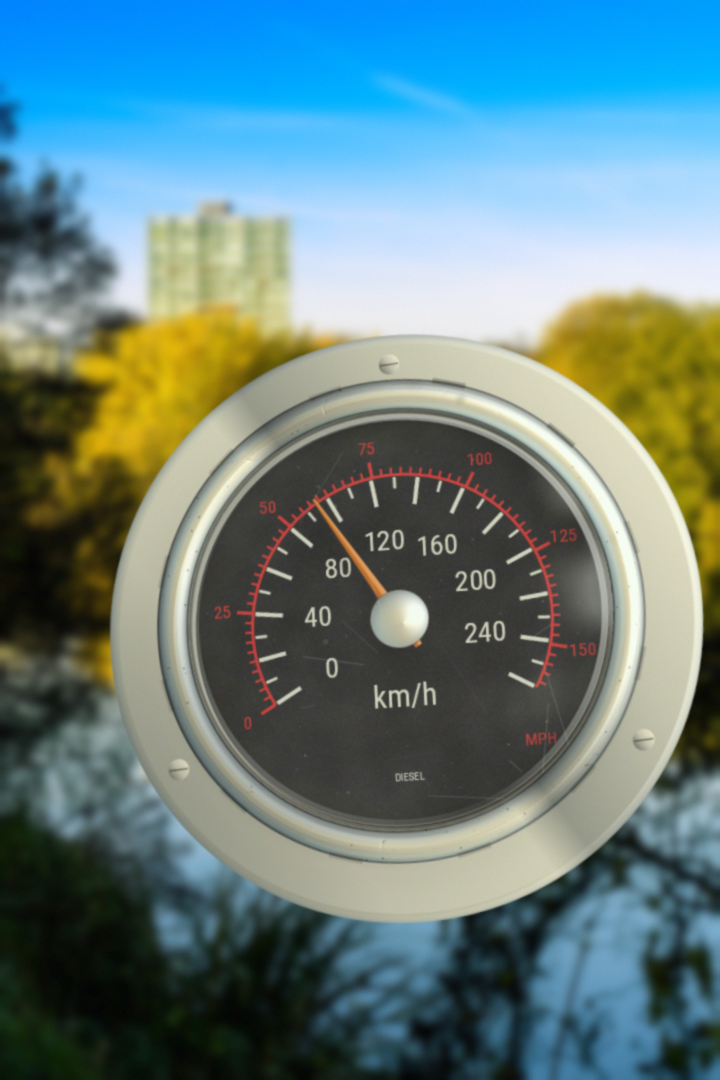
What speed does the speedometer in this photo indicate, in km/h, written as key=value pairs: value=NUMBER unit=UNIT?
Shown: value=95 unit=km/h
